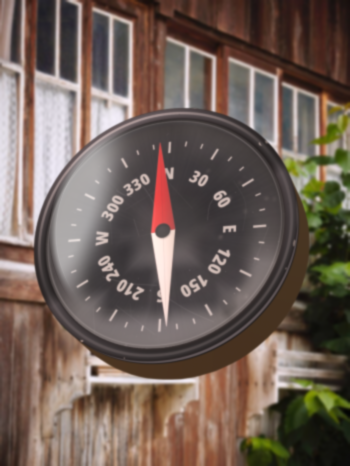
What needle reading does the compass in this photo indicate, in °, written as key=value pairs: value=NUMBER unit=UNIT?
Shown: value=355 unit=°
